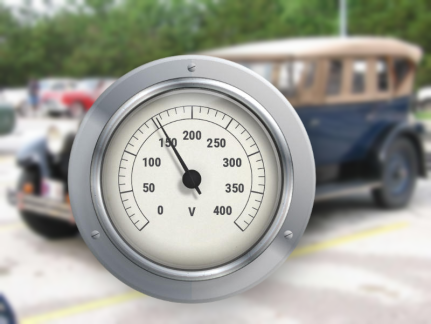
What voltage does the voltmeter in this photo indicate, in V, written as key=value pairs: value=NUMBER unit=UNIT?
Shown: value=155 unit=V
